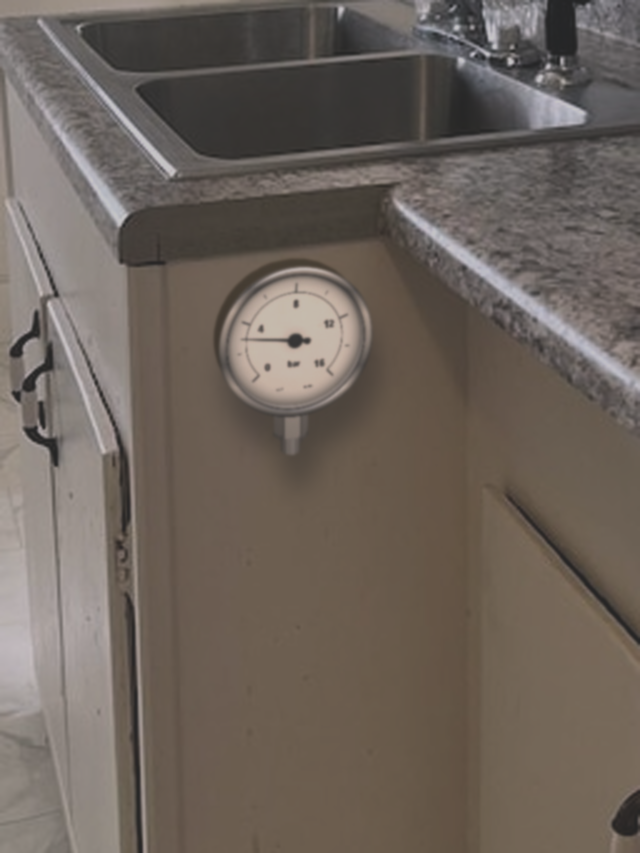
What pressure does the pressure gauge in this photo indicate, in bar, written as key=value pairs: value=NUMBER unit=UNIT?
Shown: value=3 unit=bar
